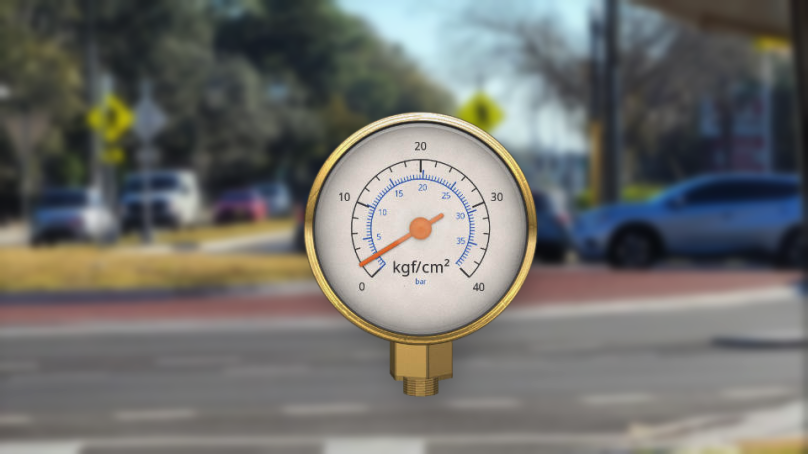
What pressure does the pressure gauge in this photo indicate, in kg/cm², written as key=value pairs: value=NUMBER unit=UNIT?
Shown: value=2 unit=kg/cm²
